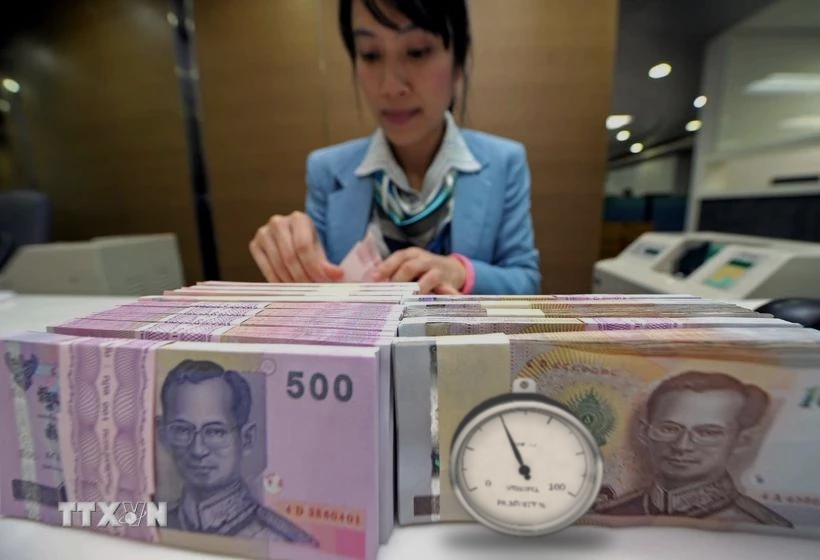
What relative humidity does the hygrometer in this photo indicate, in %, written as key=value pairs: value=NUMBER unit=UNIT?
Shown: value=40 unit=%
